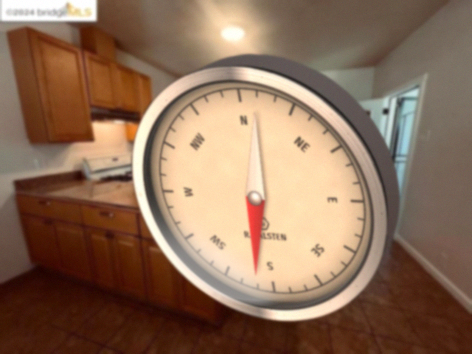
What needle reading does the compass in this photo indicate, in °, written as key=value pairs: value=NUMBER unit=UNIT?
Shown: value=190 unit=°
